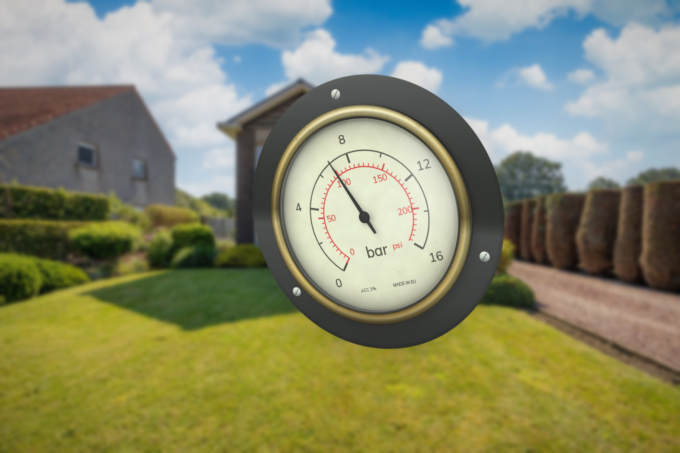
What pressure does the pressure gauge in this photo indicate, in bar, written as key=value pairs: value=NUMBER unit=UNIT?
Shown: value=7 unit=bar
